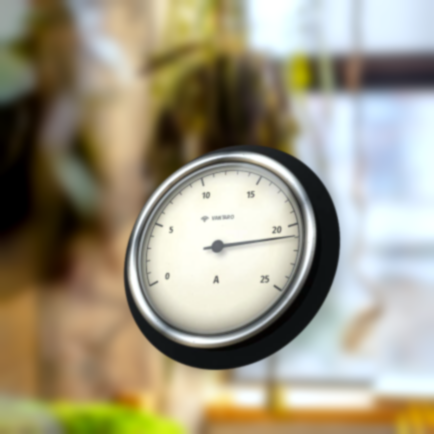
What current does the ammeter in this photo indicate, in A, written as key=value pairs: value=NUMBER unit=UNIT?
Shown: value=21 unit=A
